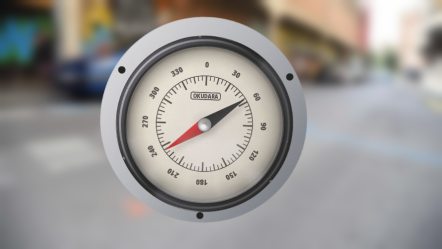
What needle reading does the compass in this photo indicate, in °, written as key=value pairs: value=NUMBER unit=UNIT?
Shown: value=235 unit=°
